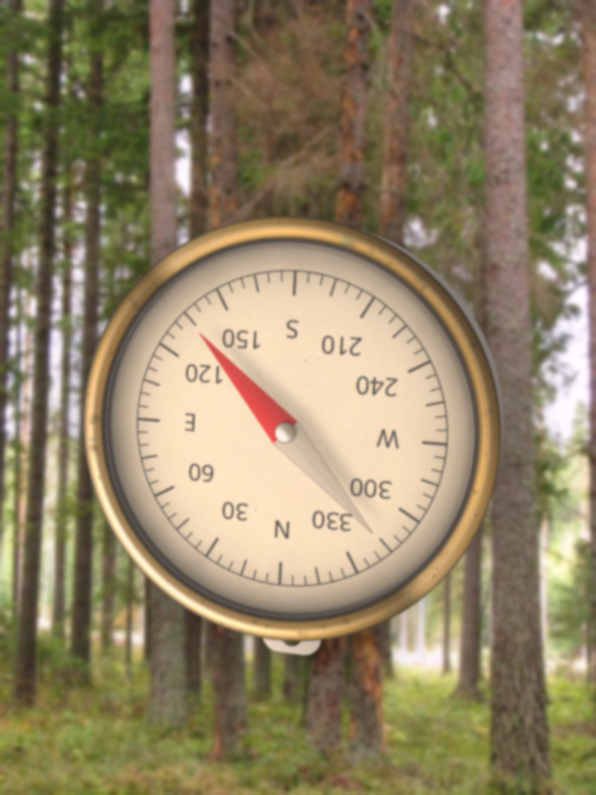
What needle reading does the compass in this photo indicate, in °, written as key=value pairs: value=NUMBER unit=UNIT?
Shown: value=135 unit=°
